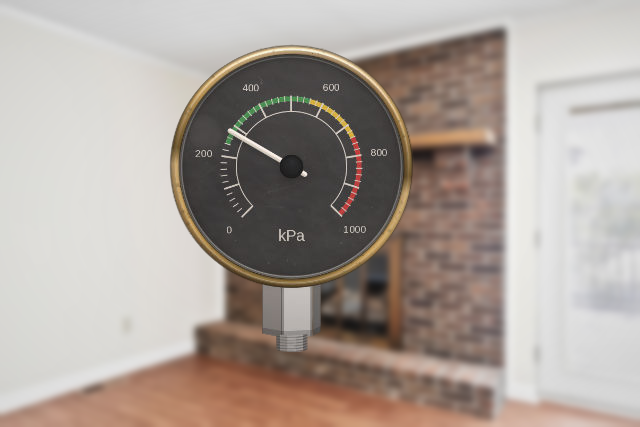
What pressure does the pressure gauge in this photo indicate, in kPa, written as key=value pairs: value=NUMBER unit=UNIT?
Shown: value=280 unit=kPa
